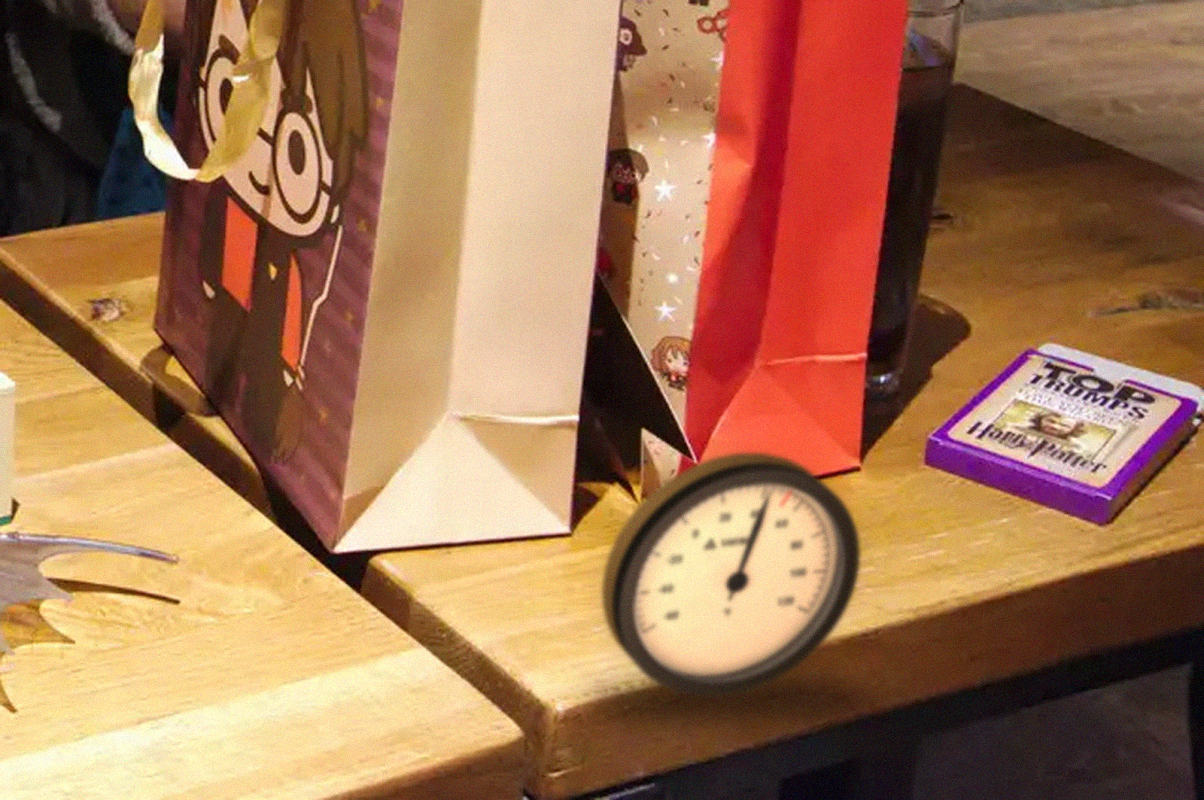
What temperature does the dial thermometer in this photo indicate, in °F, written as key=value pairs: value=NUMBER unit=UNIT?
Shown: value=40 unit=°F
